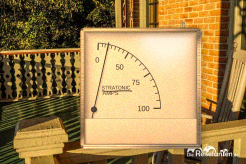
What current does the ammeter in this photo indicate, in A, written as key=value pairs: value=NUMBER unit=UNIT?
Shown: value=25 unit=A
